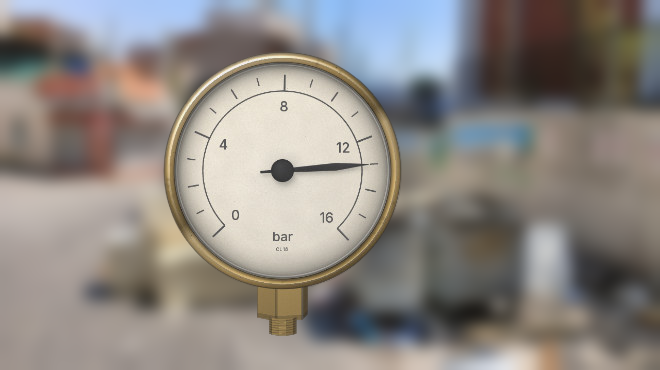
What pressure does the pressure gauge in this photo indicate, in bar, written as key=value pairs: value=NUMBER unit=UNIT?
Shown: value=13 unit=bar
